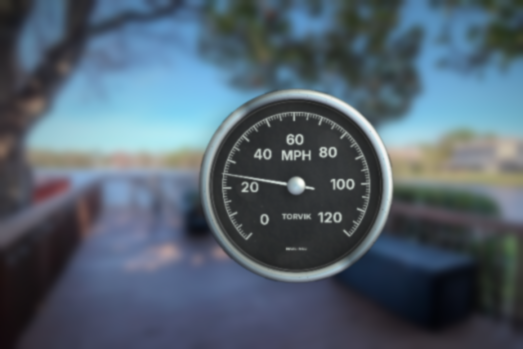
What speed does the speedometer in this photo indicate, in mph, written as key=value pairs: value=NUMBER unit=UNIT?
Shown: value=25 unit=mph
